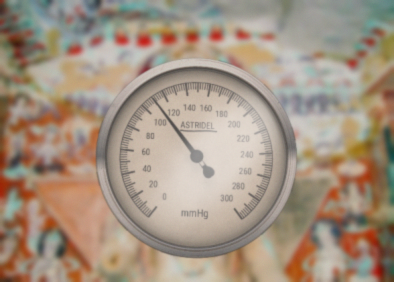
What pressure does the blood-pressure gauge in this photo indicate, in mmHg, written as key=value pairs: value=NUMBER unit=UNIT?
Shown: value=110 unit=mmHg
